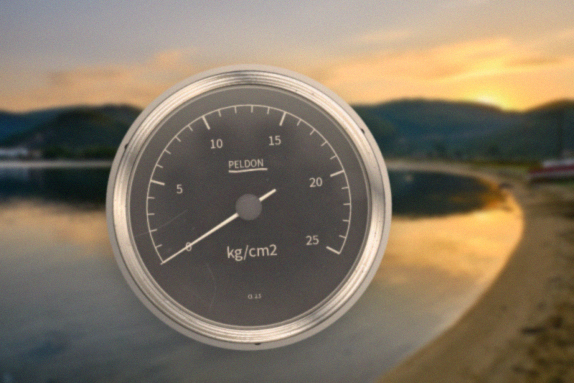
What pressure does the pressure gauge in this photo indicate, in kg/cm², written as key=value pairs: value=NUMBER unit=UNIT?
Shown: value=0 unit=kg/cm²
